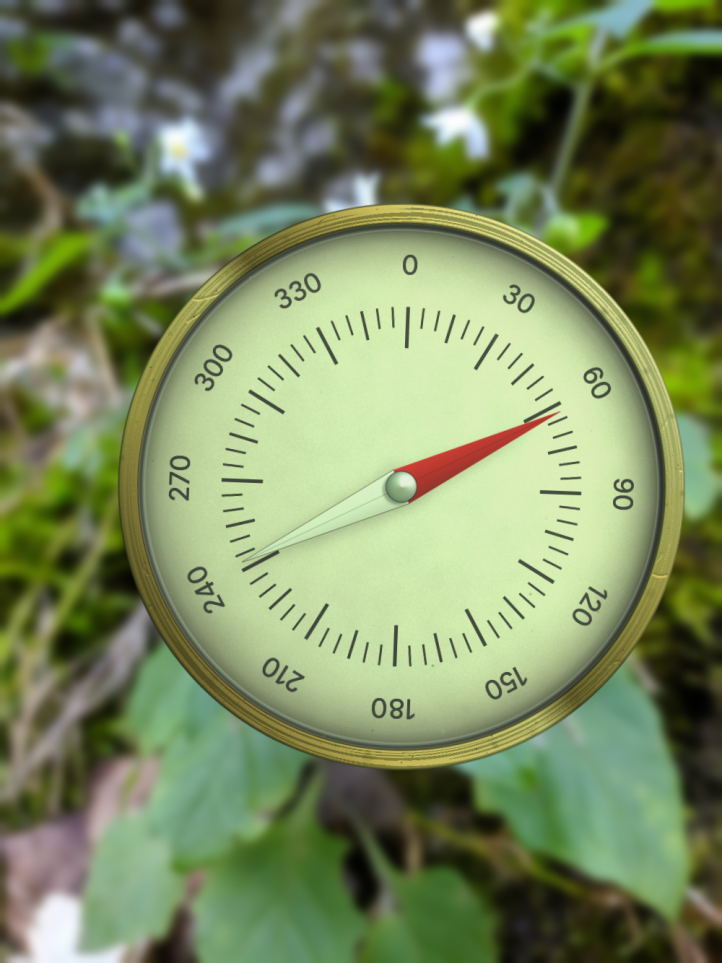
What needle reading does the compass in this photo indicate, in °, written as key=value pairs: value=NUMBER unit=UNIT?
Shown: value=62.5 unit=°
